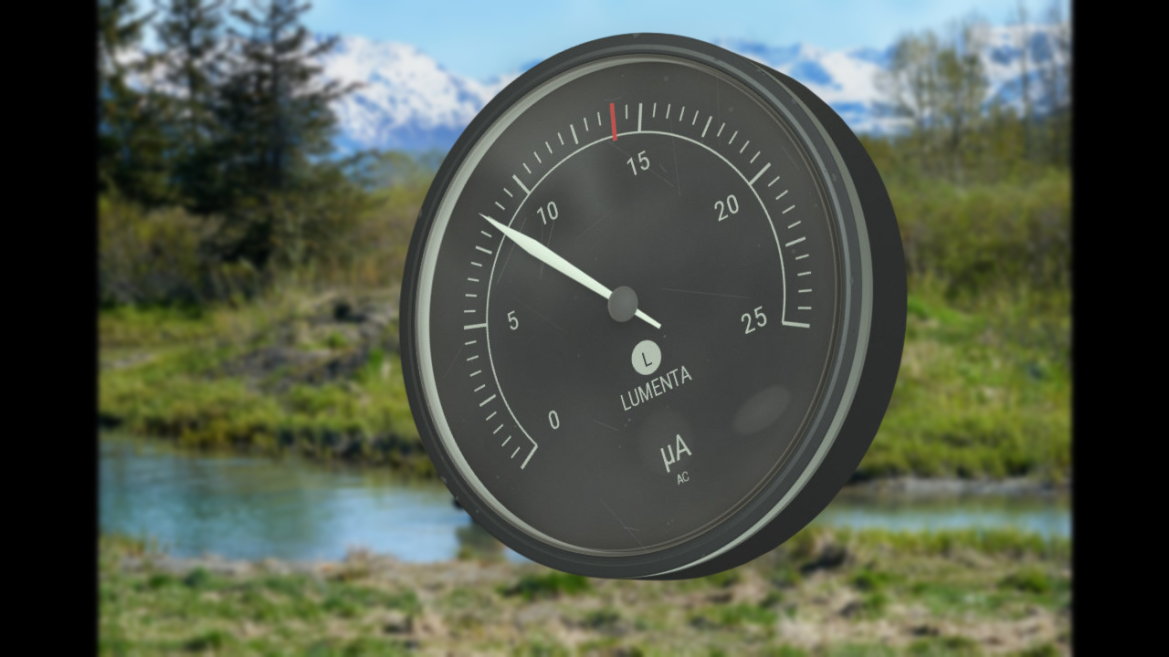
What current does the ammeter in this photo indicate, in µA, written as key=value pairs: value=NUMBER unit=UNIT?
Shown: value=8.5 unit=µA
